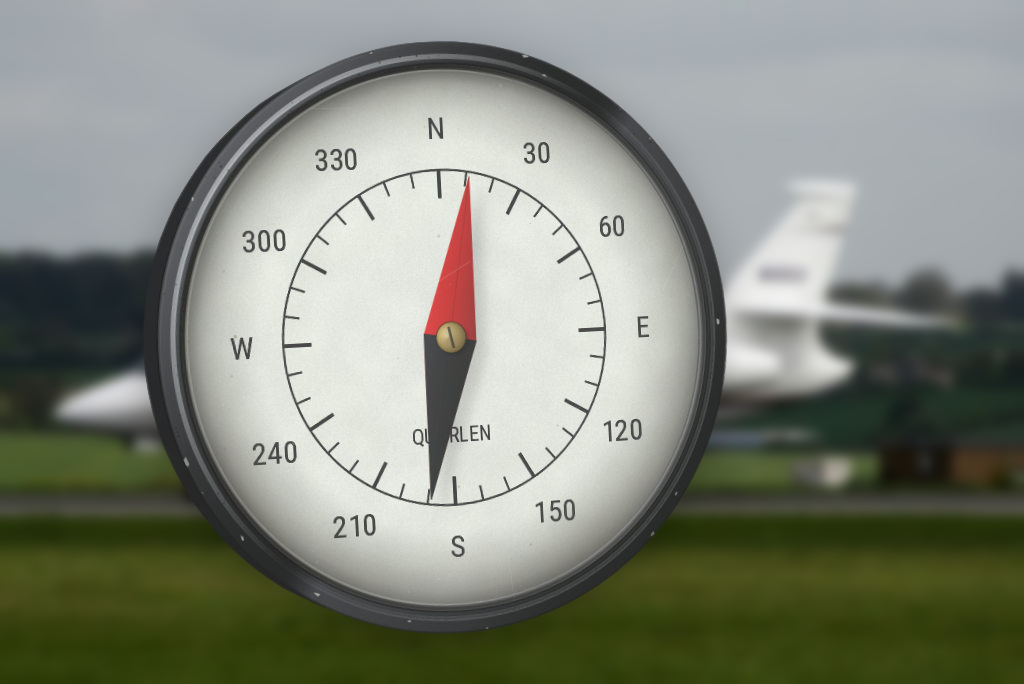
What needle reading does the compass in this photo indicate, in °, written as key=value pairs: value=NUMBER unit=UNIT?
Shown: value=10 unit=°
